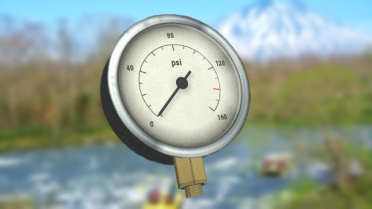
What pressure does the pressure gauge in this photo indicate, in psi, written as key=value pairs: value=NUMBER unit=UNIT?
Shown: value=0 unit=psi
